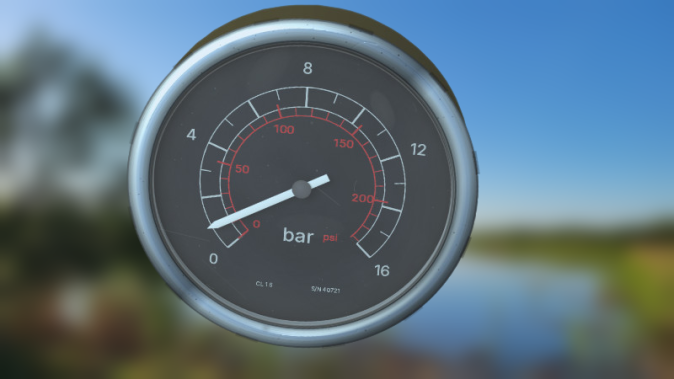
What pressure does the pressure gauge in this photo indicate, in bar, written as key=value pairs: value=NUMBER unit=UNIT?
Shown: value=1 unit=bar
